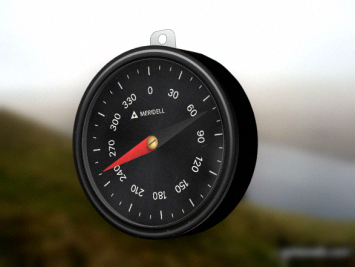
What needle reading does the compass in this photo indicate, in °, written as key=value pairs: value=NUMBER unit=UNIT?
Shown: value=250 unit=°
